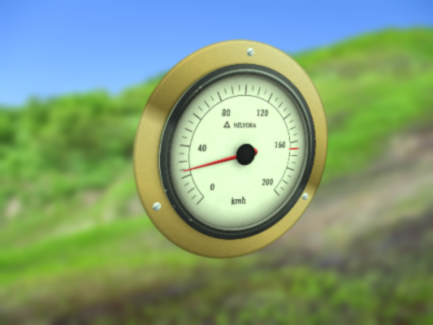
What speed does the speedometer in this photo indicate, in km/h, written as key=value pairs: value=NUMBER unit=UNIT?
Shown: value=25 unit=km/h
